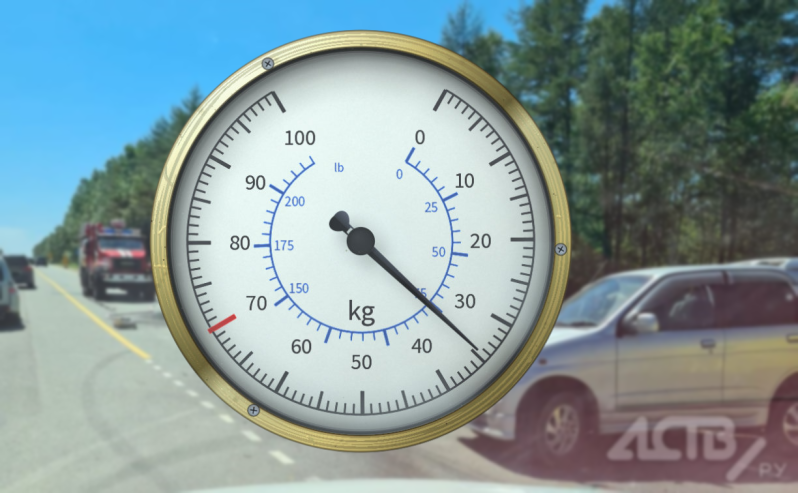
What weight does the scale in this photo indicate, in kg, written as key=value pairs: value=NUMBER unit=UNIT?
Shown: value=34.5 unit=kg
